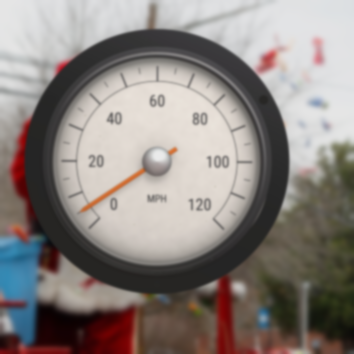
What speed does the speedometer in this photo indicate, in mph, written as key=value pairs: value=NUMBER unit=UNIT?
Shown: value=5 unit=mph
